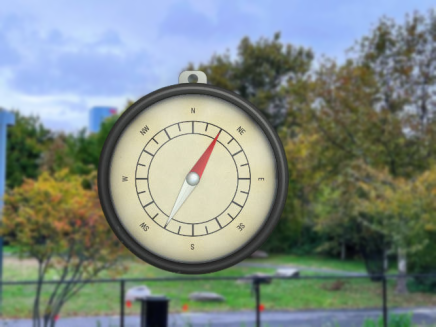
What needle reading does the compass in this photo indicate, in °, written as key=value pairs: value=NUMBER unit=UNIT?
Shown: value=30 unit=°
